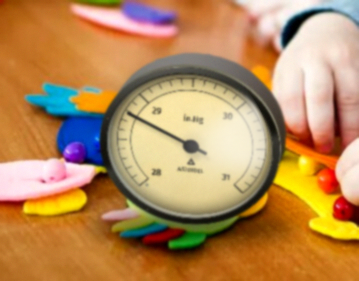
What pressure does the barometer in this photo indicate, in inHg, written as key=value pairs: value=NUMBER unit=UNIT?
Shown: value=28.8 unit=inHg
